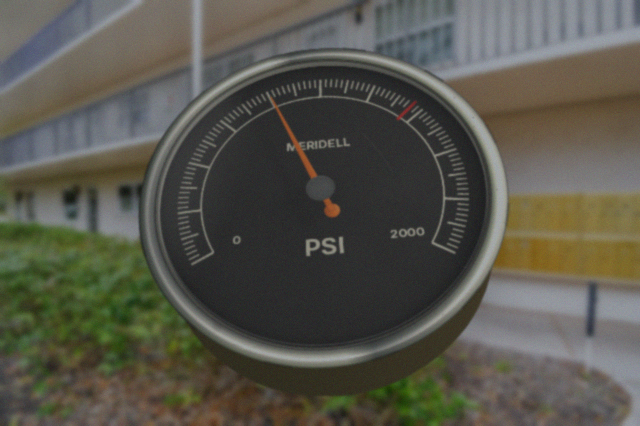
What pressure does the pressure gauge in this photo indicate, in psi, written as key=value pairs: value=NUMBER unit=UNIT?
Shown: value=800 unit=psi
